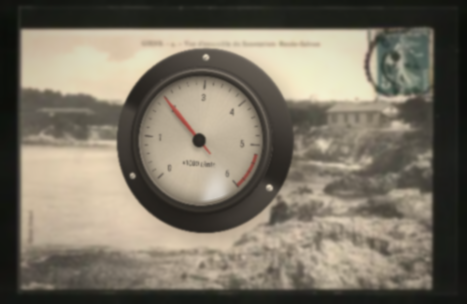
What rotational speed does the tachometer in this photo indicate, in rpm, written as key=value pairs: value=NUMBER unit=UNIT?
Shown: value=2000 unit=rpm
